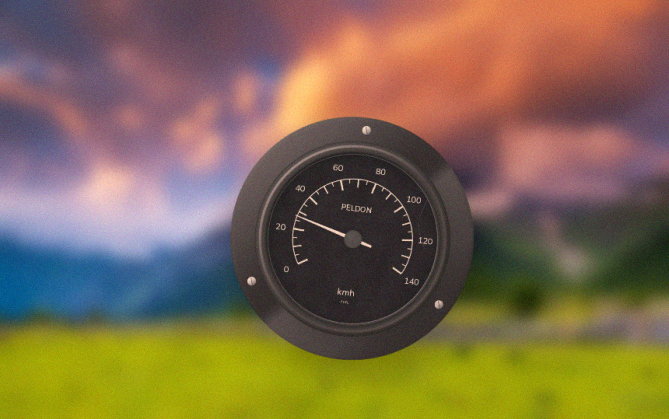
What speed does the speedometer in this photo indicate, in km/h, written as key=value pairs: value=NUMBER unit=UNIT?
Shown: value=27.5 unit=km/h
